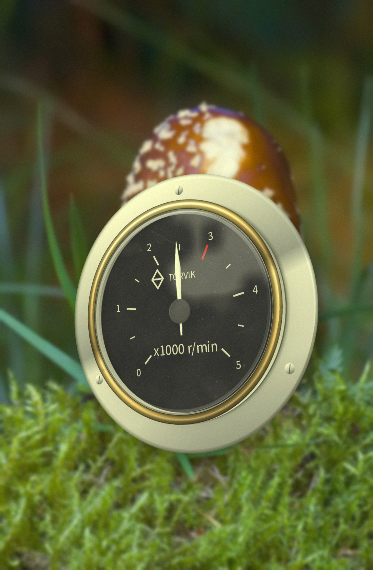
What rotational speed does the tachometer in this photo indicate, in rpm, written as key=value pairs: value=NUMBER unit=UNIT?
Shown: value=2500 unit=rpm
